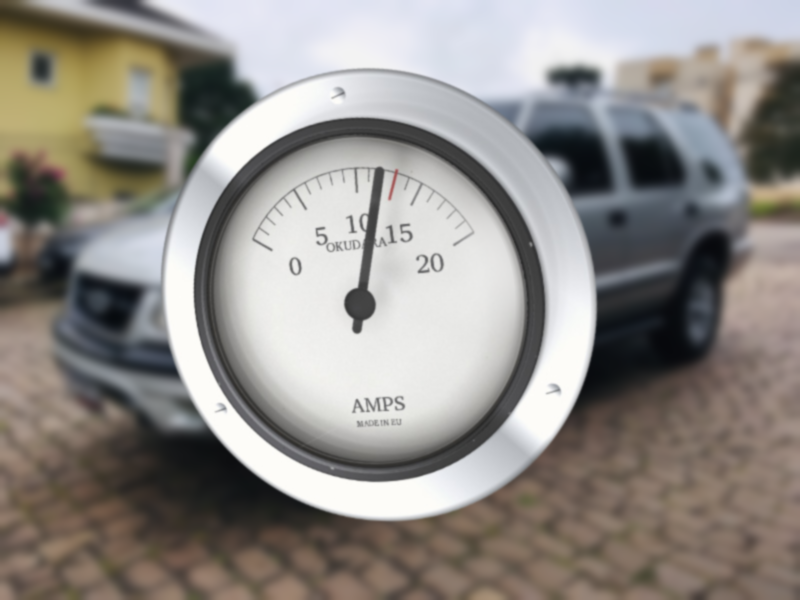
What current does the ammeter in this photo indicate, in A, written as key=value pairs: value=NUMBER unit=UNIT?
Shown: value=12 unit=A
